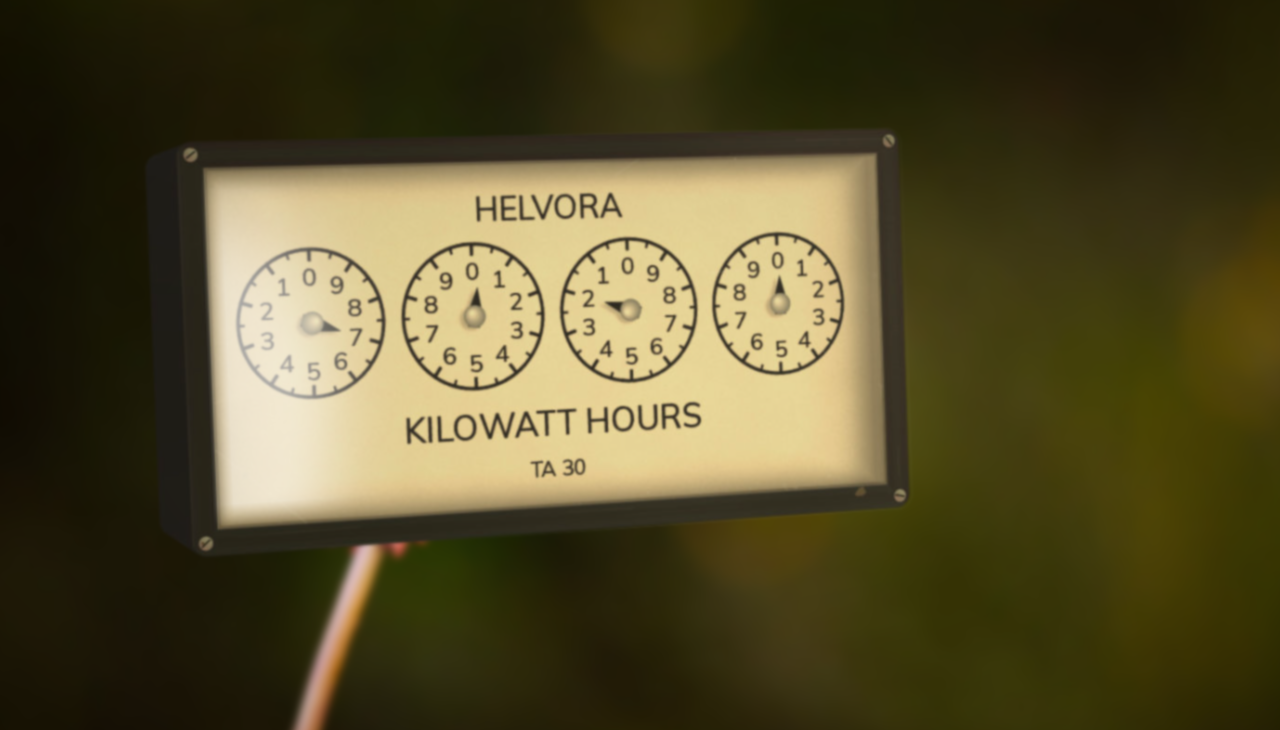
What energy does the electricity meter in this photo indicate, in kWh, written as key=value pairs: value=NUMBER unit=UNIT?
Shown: value=7020 unit=kWh
